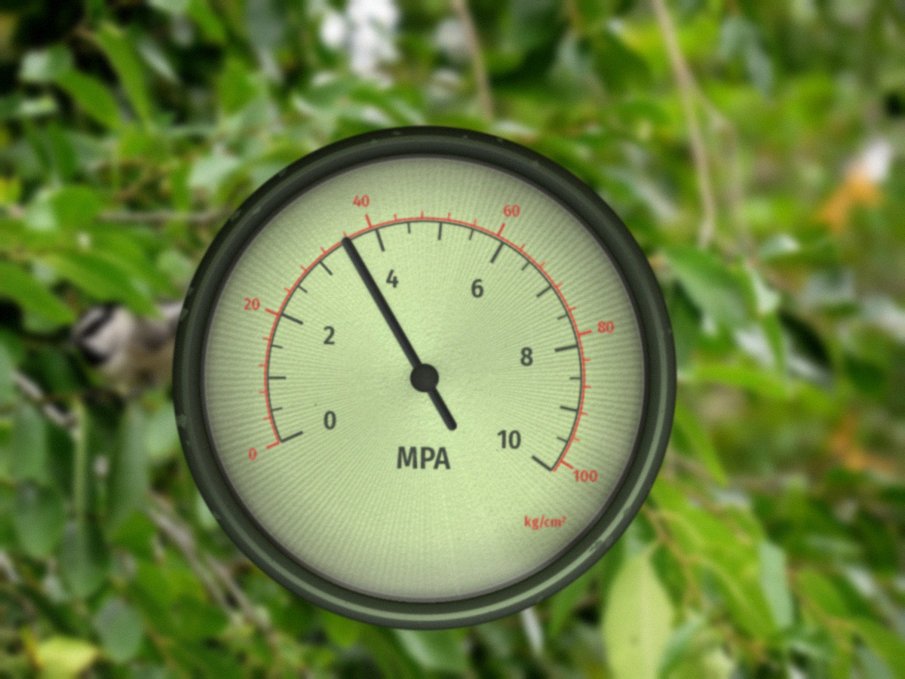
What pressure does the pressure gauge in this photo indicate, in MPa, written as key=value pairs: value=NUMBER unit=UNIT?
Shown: value=3.5 unit=MPa
